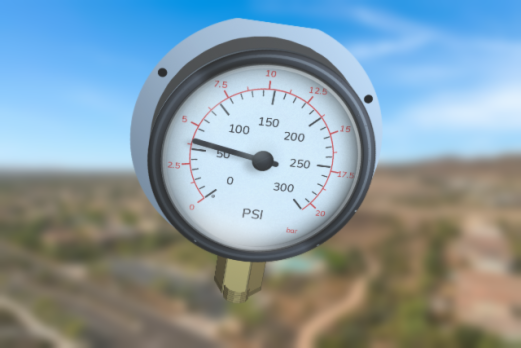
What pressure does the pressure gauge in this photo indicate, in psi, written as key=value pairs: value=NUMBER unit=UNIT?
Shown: value=60 unit=psi
